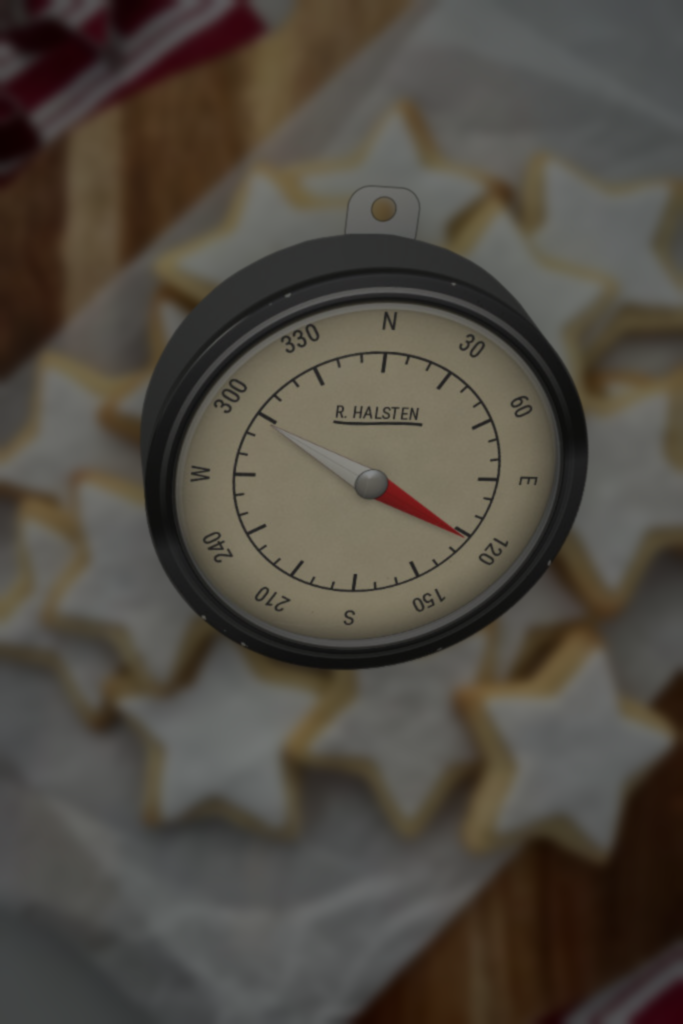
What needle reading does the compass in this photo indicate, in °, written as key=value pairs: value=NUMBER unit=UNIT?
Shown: value=120 unit=°
